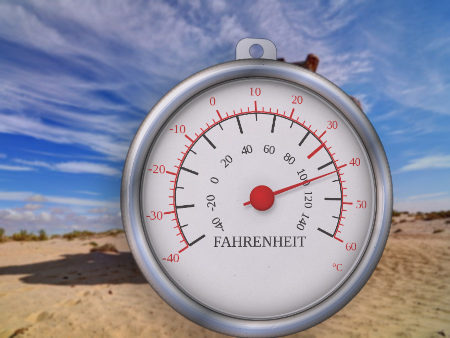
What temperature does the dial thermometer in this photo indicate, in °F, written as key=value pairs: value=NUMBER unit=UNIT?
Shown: value=105 unit=°F
